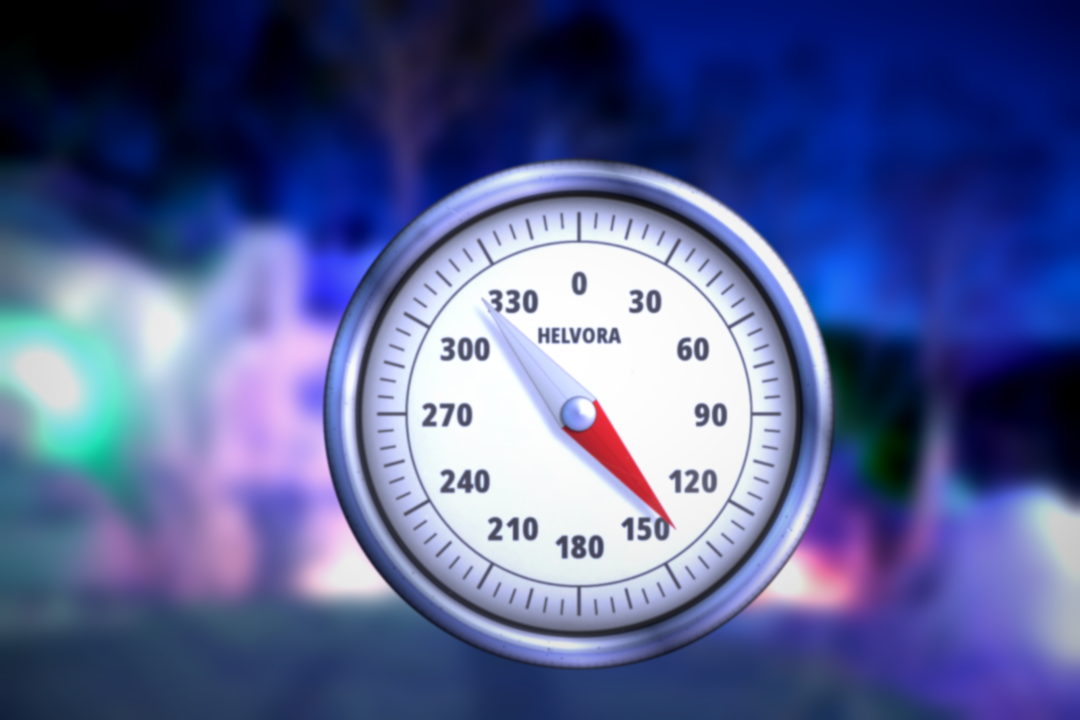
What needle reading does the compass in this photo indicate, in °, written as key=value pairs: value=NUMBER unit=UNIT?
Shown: value=140 unit=°
